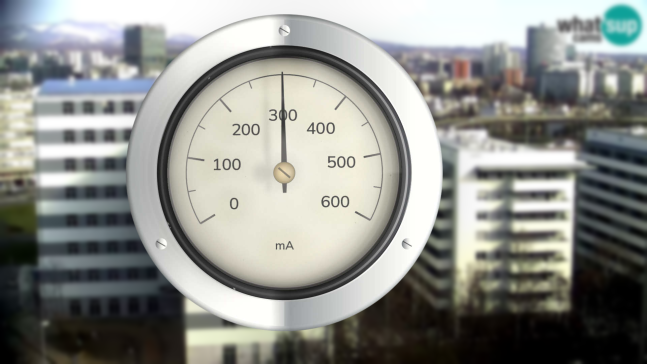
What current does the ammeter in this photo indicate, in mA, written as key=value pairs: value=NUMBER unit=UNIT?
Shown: value=300 unit=mA
